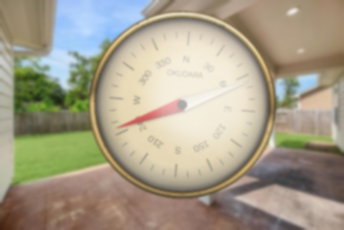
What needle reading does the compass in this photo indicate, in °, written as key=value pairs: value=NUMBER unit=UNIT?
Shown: value=245 unit=°
